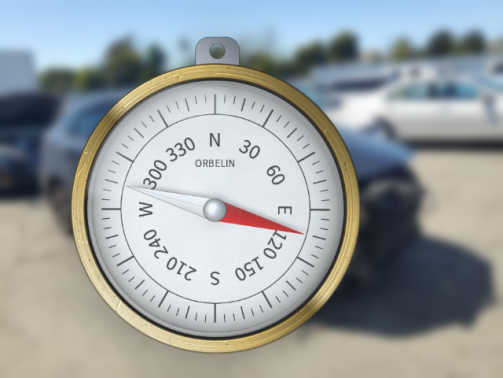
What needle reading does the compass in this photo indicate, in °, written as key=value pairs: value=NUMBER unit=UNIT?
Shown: value=105 unit=°
